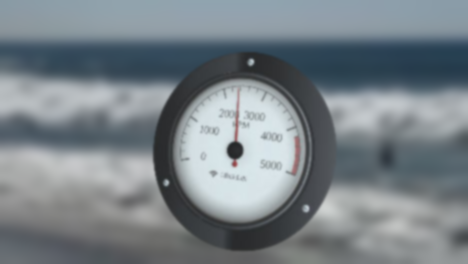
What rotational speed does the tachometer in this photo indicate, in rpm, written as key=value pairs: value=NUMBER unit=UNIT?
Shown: value=2400 unit=rpm
